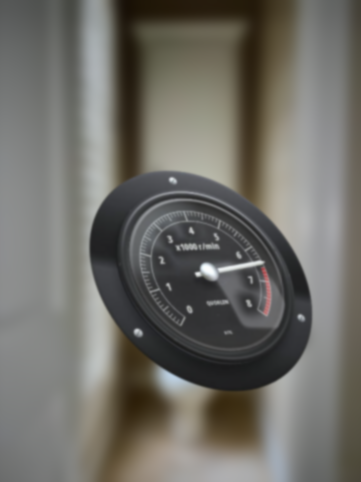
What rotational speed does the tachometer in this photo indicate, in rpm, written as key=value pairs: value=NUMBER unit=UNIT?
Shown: value=6500 unit=rpm
